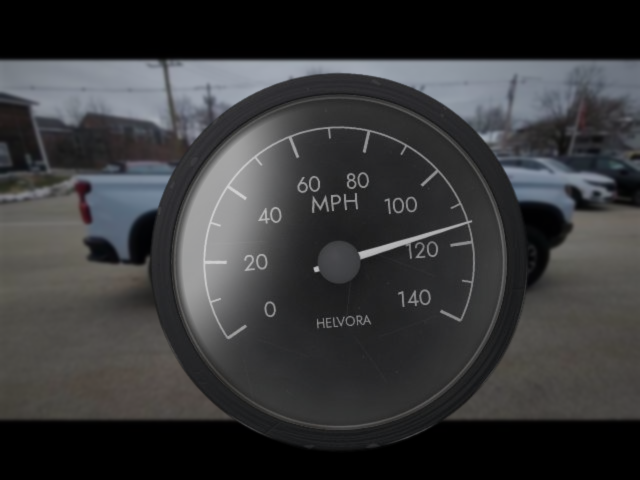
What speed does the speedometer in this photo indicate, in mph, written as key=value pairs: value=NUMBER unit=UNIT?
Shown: value=115 unit=mph
